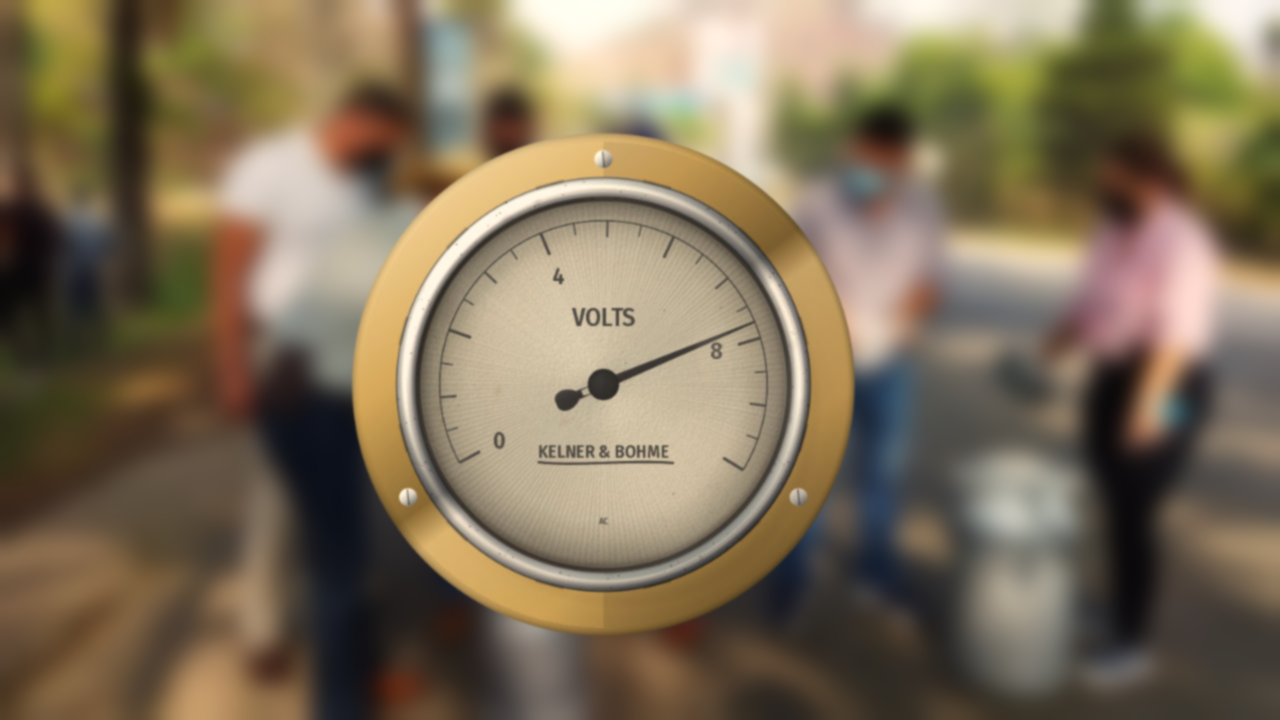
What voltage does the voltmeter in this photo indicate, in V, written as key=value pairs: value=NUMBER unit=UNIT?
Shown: value=7.75 unit=V
